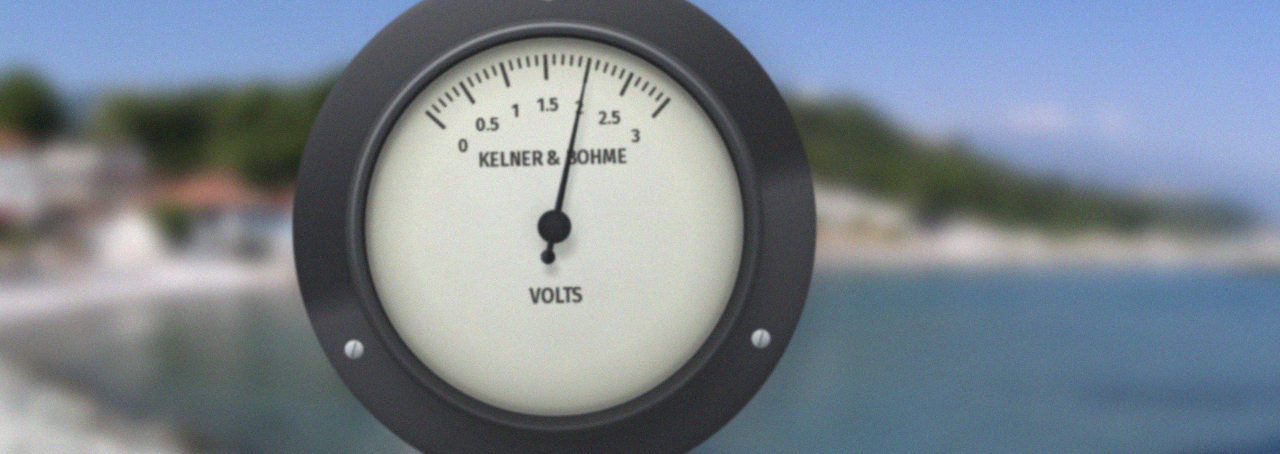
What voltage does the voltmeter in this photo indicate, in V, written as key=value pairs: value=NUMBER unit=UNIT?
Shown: value=2 unit=V
